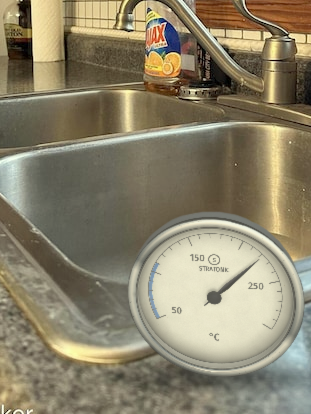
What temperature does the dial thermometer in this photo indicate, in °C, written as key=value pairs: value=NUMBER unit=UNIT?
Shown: value=220 unit=°C
